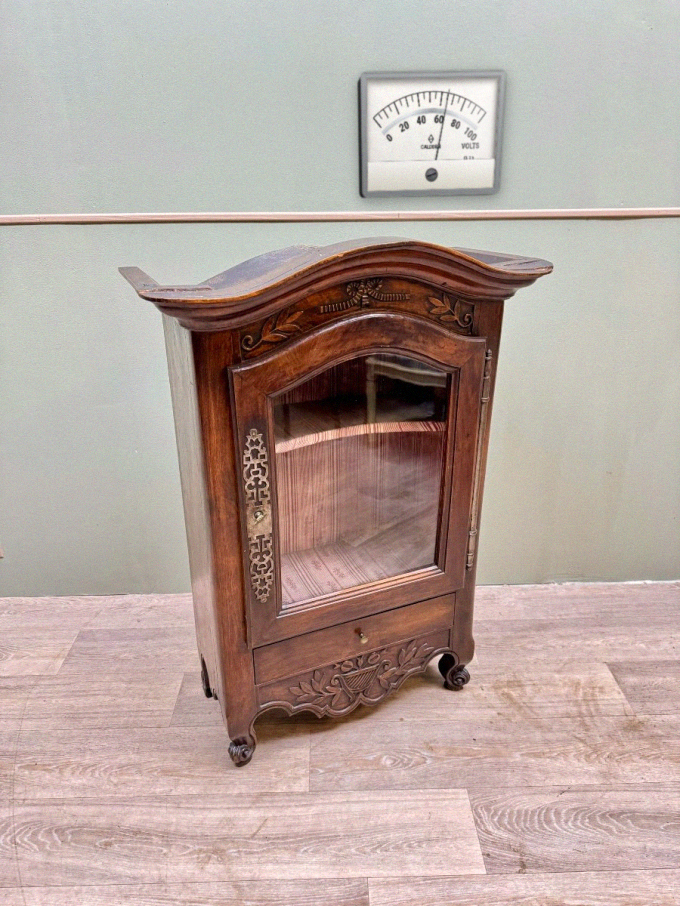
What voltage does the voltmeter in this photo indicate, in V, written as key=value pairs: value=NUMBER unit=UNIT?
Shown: value=65 unit=V
